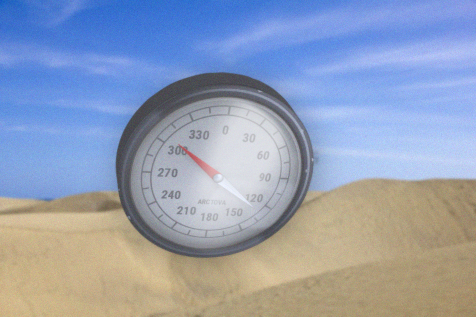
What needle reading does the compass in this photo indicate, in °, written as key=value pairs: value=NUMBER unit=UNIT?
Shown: value=307.5 unit=°
